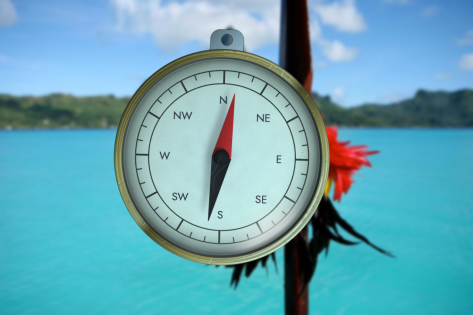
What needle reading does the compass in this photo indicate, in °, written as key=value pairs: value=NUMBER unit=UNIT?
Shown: value=10 unit=°
